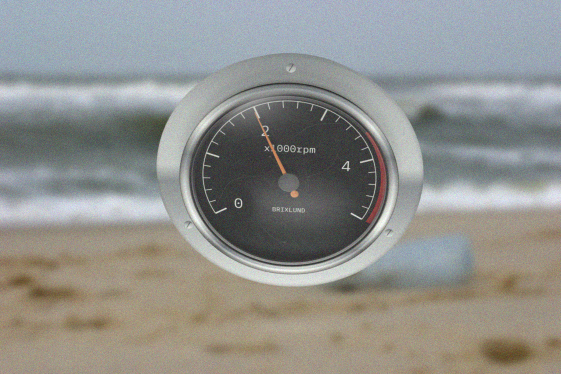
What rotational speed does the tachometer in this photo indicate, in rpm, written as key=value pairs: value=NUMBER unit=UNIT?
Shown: value=2000 unit=rpm
